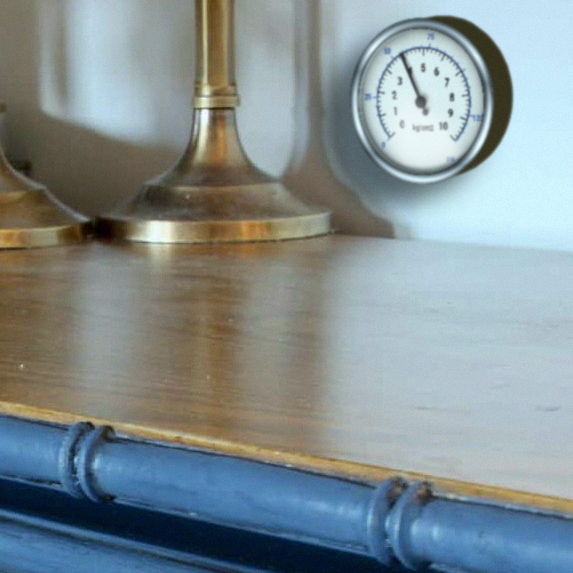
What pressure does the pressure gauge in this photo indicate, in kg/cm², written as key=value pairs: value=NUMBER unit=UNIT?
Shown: value=4 unit=kg/cm²
